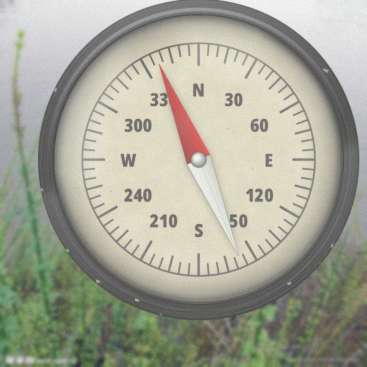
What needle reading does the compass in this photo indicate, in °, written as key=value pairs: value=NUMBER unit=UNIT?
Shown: value=337.5 unit=°
